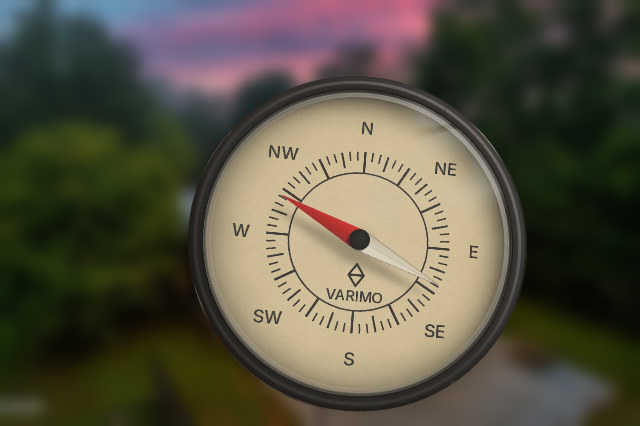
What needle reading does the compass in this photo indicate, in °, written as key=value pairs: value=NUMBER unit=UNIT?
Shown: value=295 unit=°
